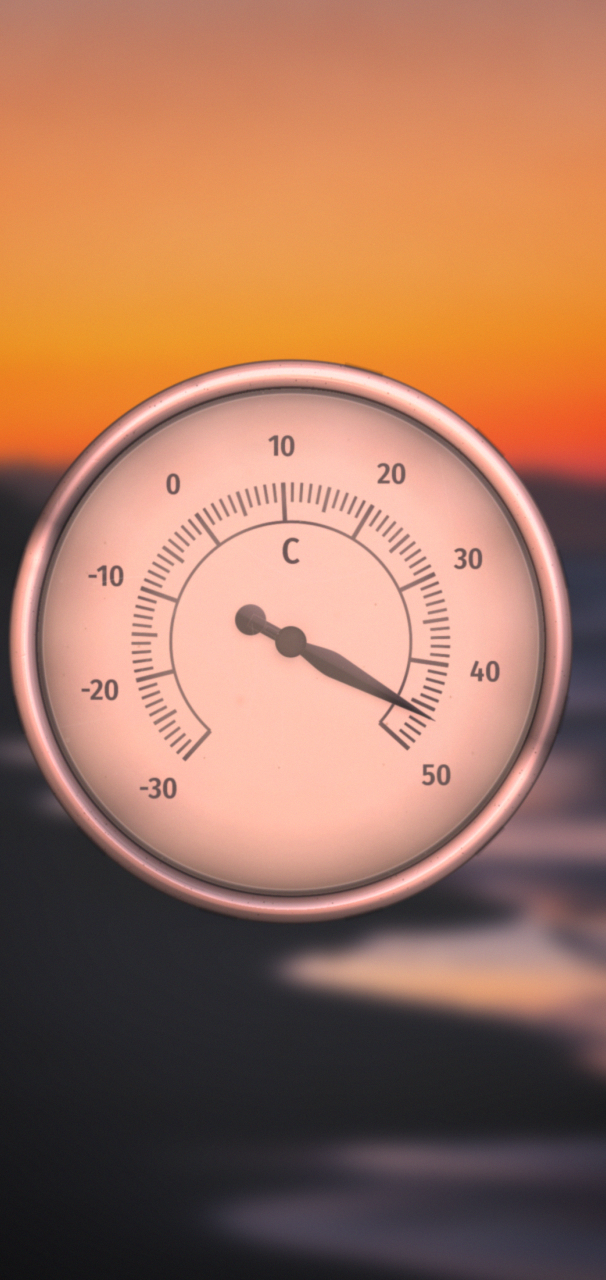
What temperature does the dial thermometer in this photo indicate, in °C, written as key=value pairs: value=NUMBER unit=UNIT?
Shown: value=46 unit=°C
